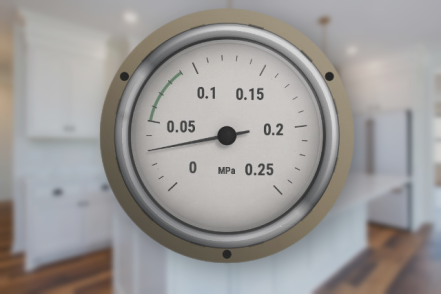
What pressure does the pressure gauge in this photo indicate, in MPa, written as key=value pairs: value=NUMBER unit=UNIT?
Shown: value=0.03 unit=MPa
